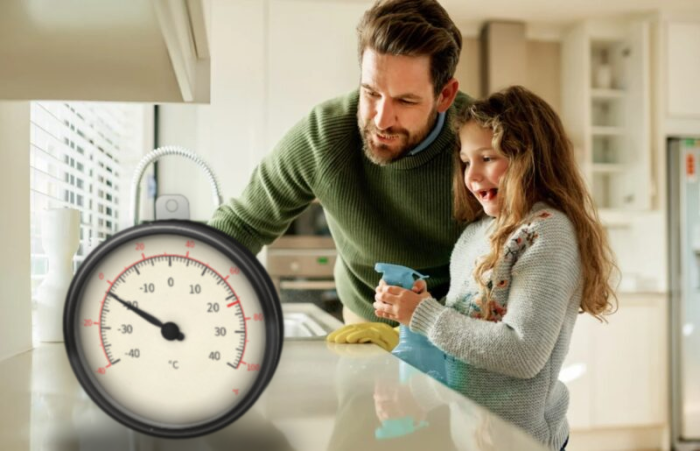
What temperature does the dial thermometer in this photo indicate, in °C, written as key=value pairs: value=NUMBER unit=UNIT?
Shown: value=-20 unit=°C
